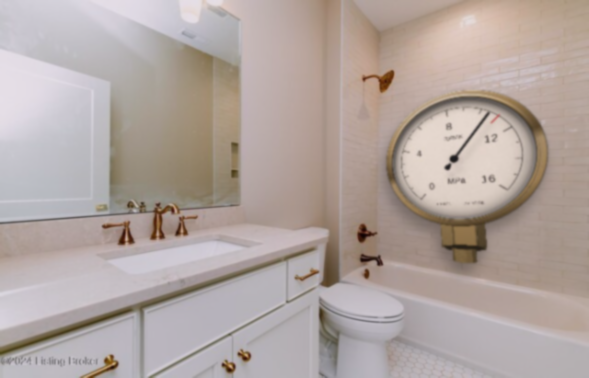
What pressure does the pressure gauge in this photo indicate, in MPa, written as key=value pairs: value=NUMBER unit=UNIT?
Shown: value=10.5 unit=MPa
